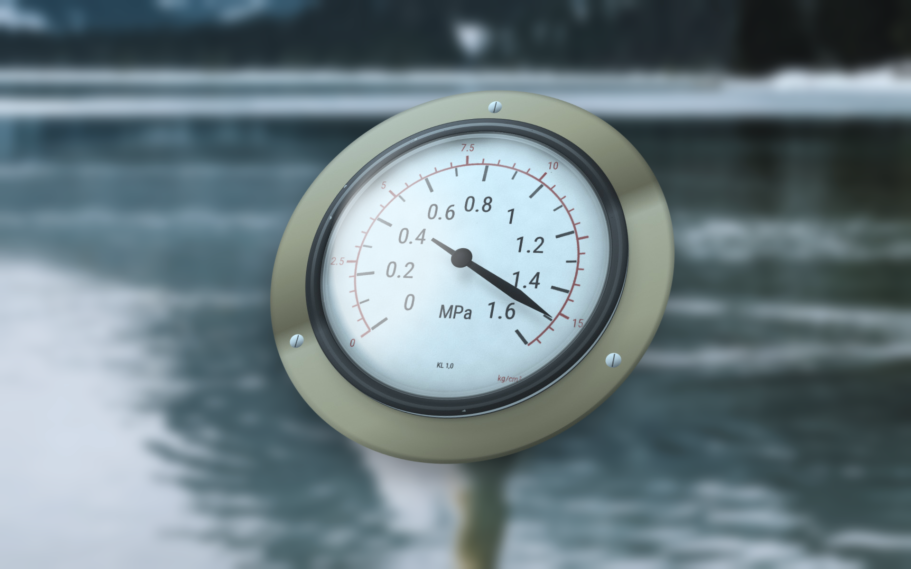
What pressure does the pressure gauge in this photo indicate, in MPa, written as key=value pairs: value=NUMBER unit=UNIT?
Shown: value=1.5 unit=MPa
